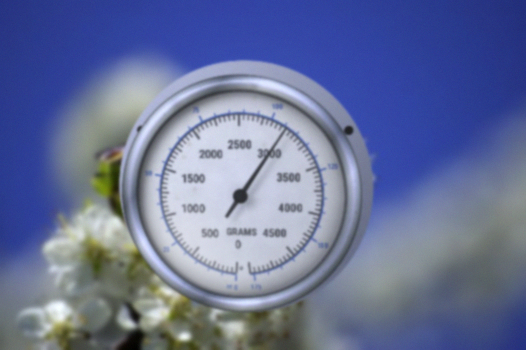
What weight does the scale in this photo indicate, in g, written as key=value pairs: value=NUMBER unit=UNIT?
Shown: value=3000 unit=g
